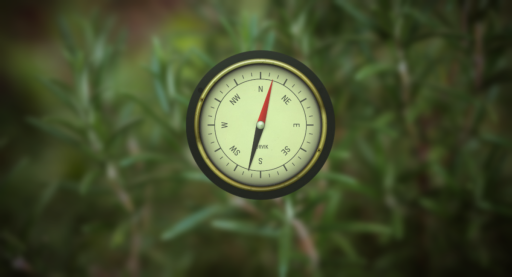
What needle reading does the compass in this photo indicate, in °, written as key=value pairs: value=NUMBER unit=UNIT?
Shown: value=15 unit=°
